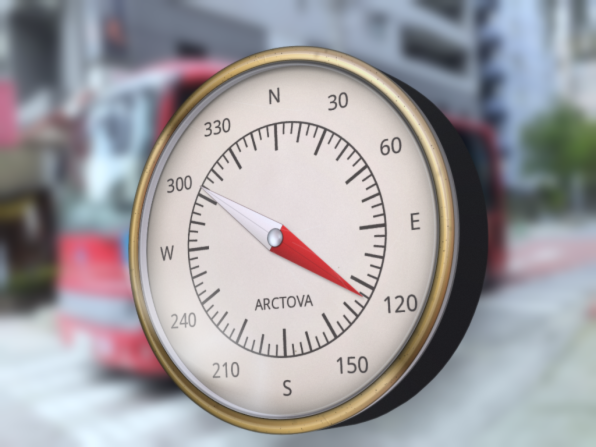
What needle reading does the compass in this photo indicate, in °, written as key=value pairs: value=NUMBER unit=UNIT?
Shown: value=125 unit=°
